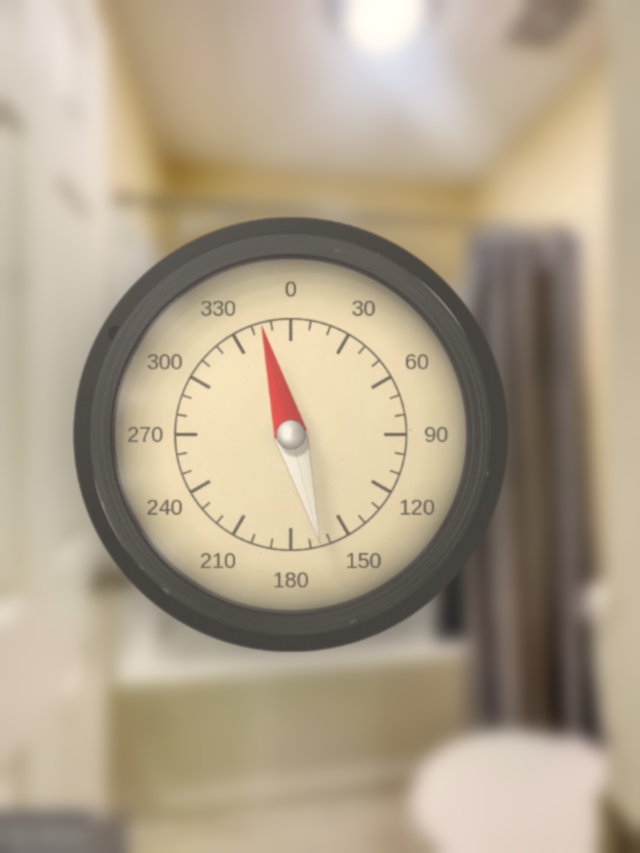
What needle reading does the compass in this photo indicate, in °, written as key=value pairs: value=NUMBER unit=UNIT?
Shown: value=345 unit=°
